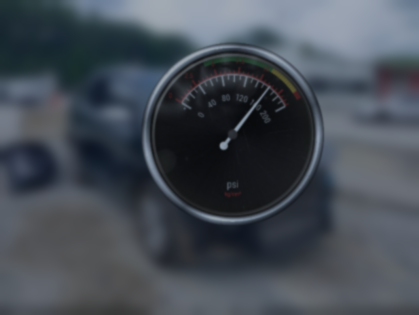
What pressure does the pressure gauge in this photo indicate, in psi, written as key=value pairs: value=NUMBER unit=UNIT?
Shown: value=160 unit=psi
